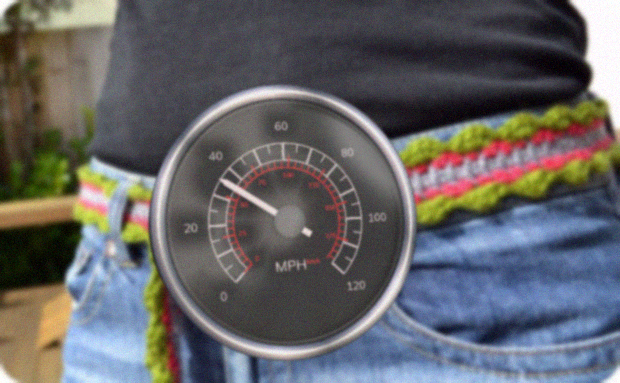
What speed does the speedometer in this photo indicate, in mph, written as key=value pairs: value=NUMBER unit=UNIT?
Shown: value=35 unit=mph
